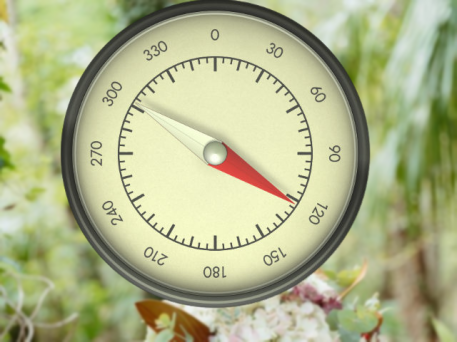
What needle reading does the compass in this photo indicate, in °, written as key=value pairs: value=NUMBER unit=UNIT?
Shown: value=122.5 unit=°
